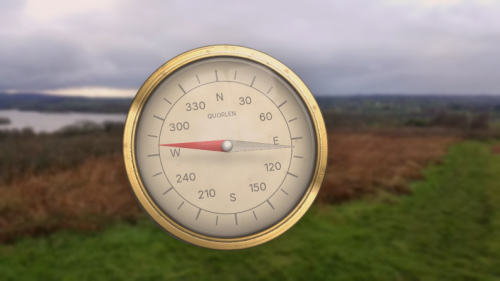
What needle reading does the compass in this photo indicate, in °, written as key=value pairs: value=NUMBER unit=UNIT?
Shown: value=277.5 unit=°
